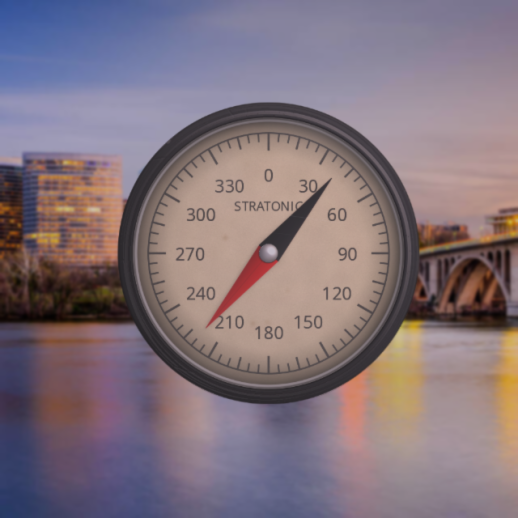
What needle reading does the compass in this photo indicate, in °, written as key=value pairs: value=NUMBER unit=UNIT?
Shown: value=220 unit=°
